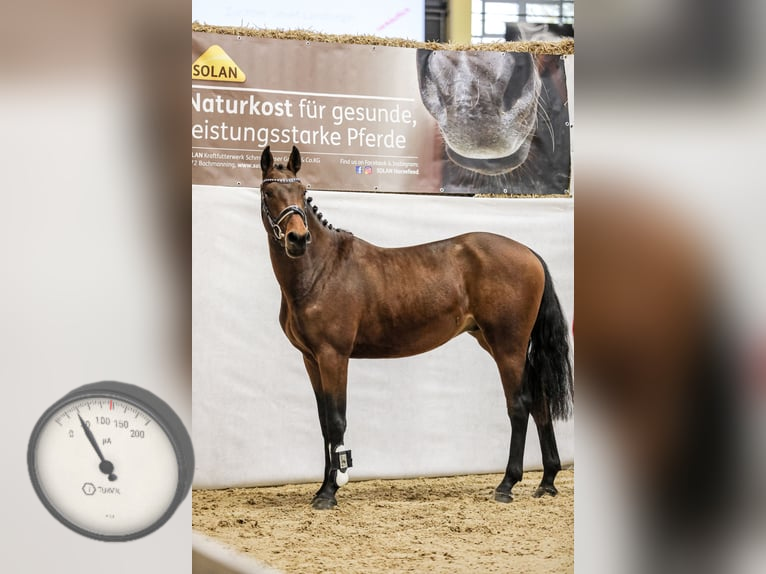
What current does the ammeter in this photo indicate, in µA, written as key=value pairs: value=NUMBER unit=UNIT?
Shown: value=50 unit=µA
